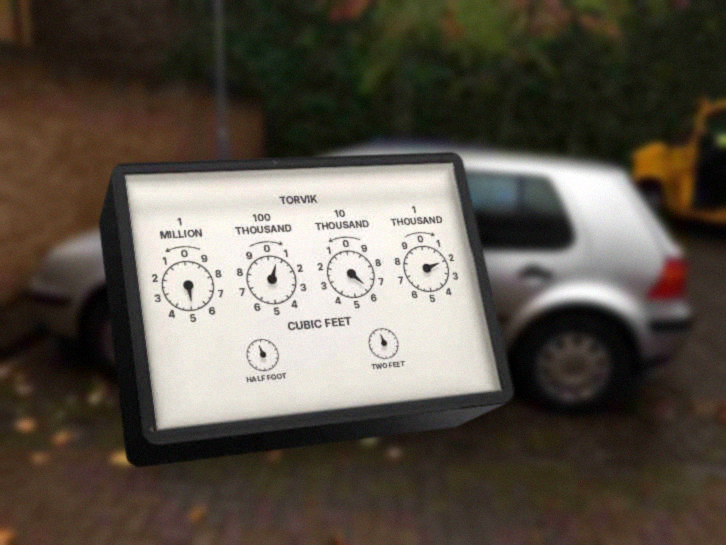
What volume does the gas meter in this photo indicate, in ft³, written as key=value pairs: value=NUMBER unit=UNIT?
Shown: value=506200 unit=ft³
